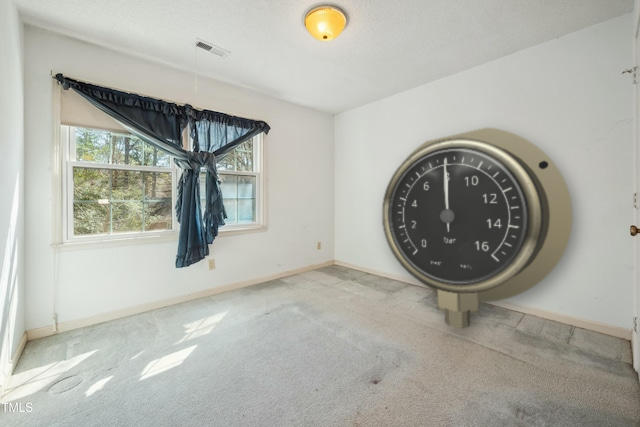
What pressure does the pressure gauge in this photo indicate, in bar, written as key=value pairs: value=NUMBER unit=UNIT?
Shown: value=8 unit=bar
